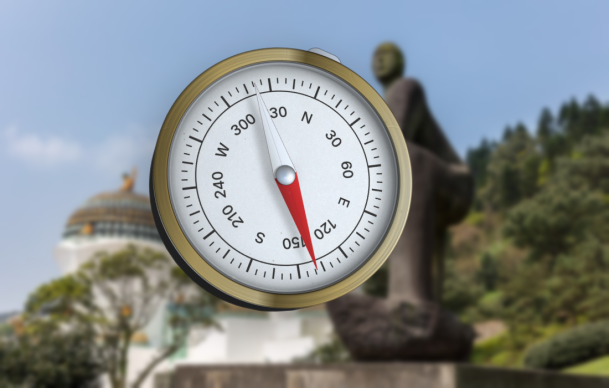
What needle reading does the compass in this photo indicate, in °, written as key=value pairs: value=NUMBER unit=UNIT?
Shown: value=140 unit=°
